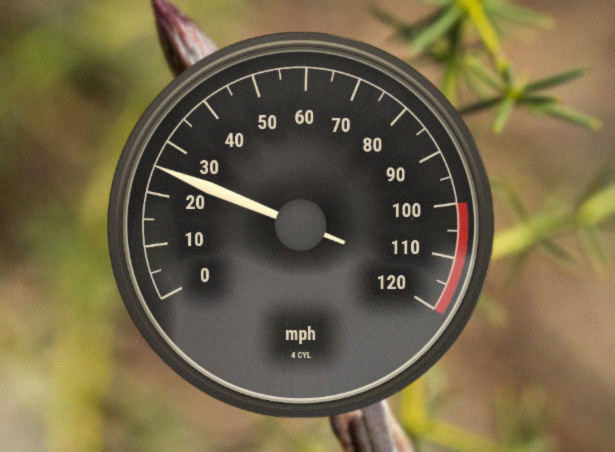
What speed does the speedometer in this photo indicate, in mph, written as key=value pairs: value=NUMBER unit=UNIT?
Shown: value=25 unit=mph
